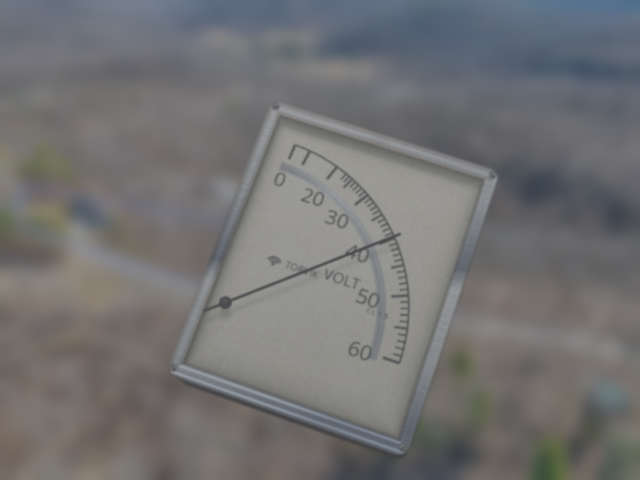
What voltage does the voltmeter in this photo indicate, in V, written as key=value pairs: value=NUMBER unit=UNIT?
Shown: value=40 unit=V
